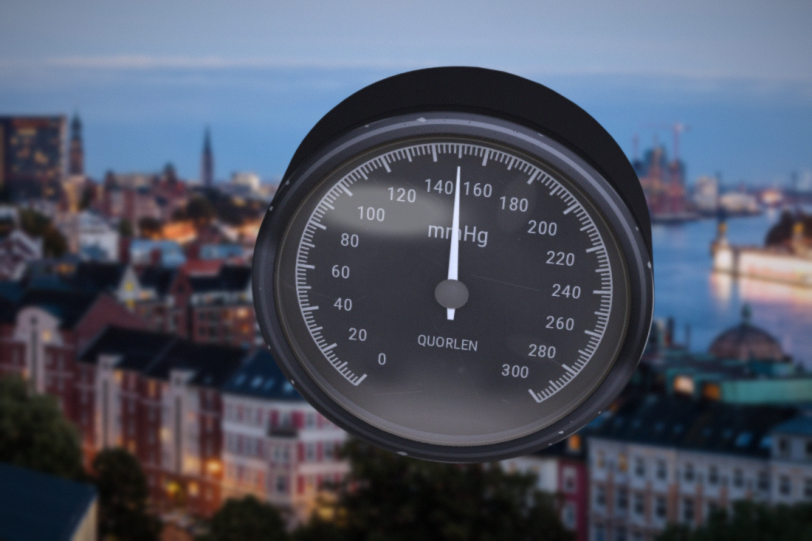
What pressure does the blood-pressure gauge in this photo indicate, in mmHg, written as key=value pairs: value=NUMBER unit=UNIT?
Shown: value=150 unit=mmHg
